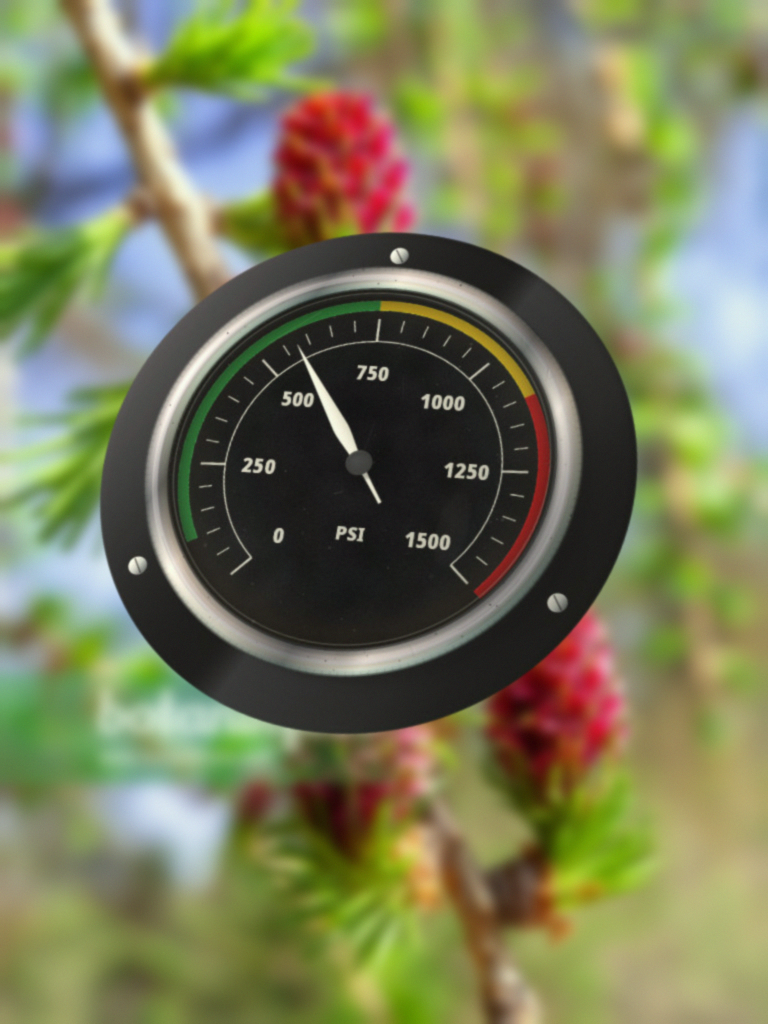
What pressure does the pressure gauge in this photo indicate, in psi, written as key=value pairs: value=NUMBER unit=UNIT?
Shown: value=575 unit=psi
